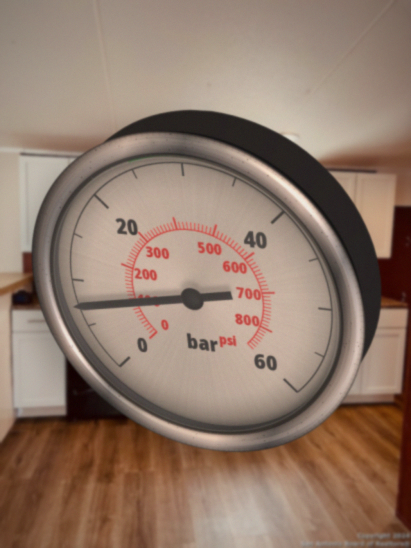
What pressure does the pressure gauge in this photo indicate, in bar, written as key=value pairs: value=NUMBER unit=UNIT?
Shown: value=7.5 unit=bar
